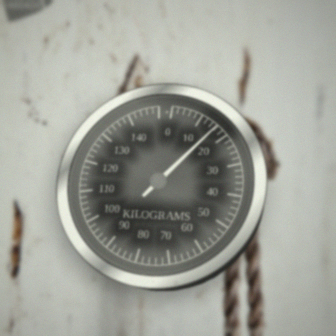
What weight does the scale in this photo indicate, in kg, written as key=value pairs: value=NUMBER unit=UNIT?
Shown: value=16 unit=kg
